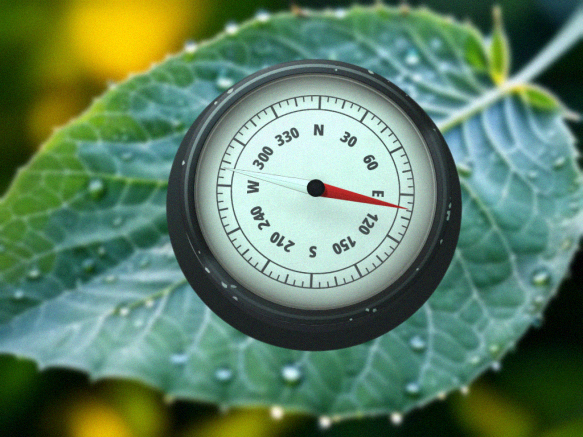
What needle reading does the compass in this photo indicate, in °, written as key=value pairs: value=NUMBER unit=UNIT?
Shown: value=100 unit=°
